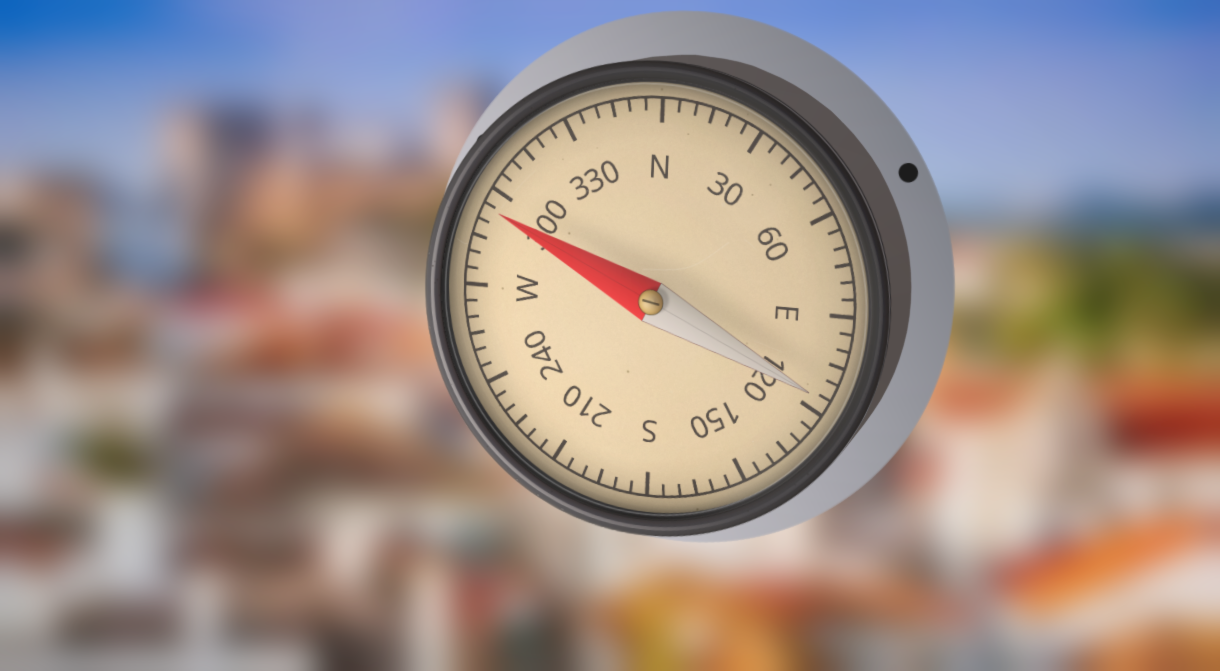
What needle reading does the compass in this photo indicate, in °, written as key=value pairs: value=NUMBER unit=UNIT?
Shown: value=295 unit=°
